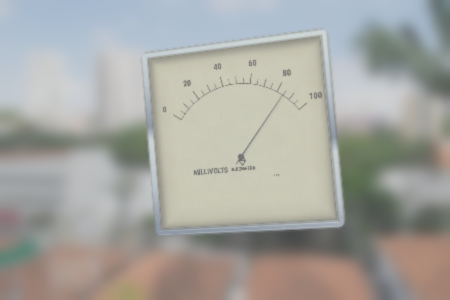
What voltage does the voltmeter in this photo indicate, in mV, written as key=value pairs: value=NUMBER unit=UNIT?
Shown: value=85 unit=mV
